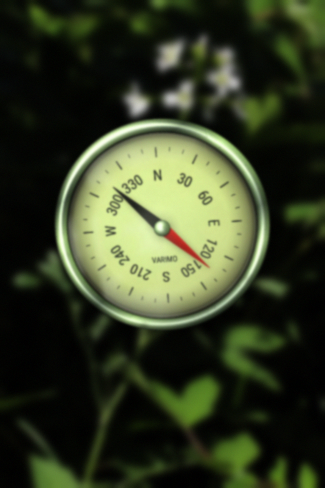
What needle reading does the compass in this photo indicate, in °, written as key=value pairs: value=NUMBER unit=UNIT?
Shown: value=135 unit=°
